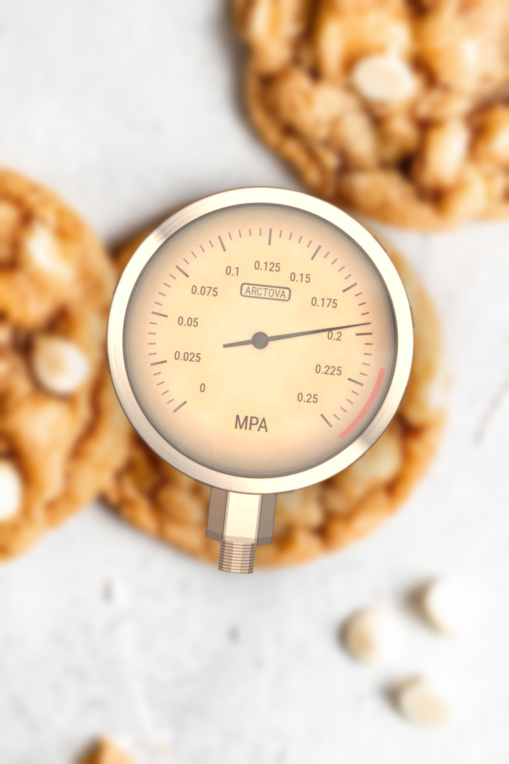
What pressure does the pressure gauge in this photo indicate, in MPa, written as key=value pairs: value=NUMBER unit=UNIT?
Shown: value=0.195 unit=MPa
